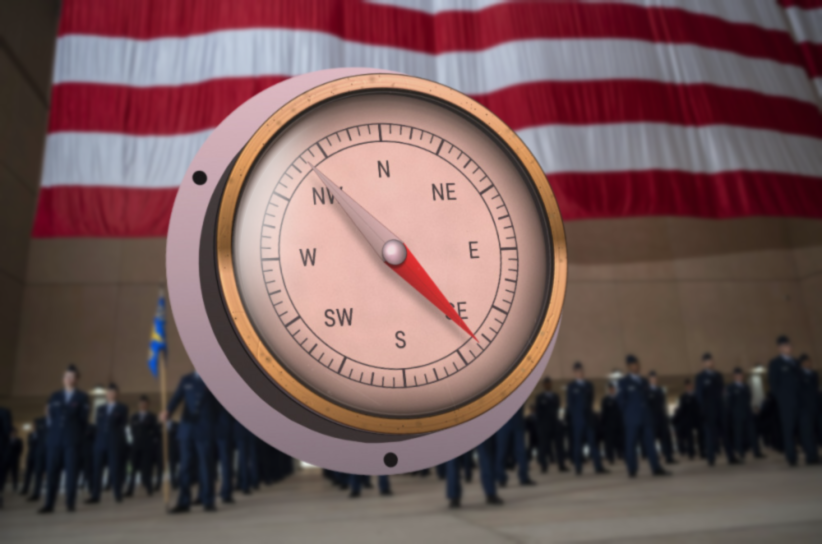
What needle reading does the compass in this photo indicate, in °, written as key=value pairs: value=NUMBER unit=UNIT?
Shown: value=140 unit=°
